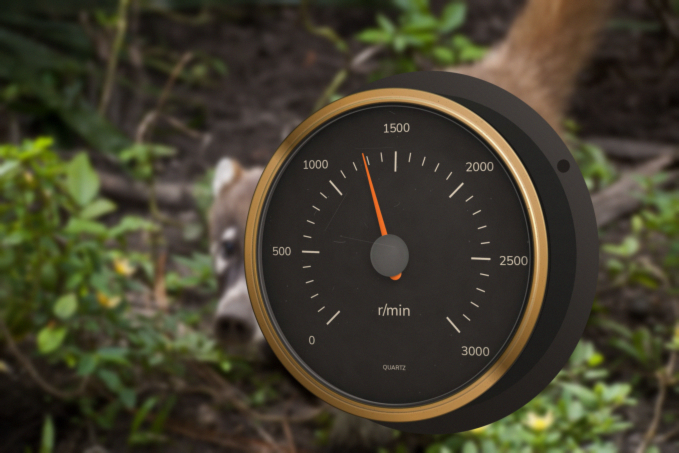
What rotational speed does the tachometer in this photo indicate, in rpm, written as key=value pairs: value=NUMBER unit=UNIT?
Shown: value=1300 unit=rpm
